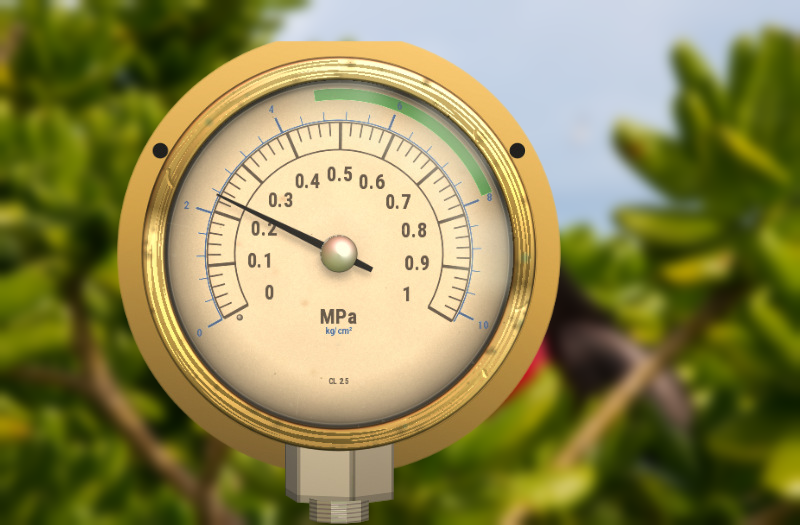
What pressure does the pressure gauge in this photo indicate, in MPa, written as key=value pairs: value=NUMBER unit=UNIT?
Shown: value=0.23 unit=MPa
